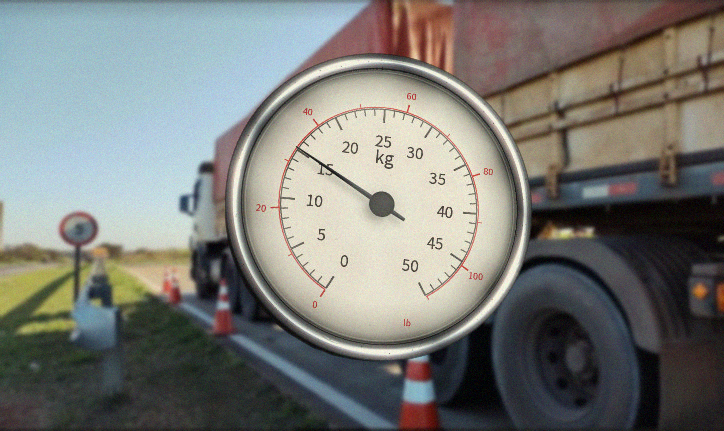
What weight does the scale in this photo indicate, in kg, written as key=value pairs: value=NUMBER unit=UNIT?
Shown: value=15 unit=kg
